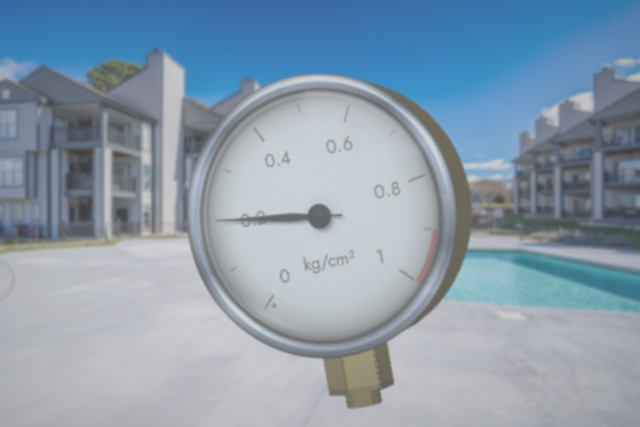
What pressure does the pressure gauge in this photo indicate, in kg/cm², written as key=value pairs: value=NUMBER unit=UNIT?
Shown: value=0.2 unit=kg/cm²
